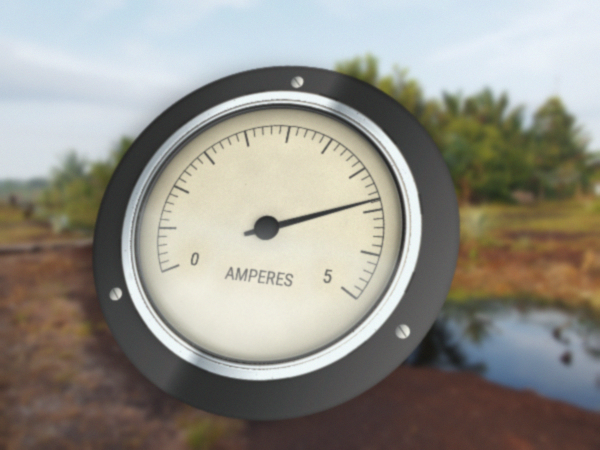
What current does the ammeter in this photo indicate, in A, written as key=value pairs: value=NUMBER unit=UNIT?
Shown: value=3.9 unit=A
